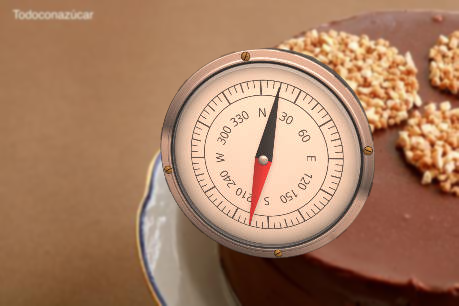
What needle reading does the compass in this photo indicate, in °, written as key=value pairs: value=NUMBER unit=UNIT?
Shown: value=195 unit=°
